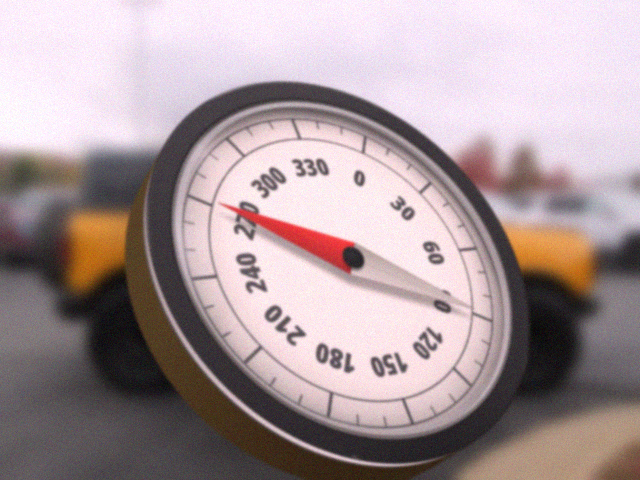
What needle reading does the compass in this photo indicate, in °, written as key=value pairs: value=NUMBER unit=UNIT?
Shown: value=270 unit=°
